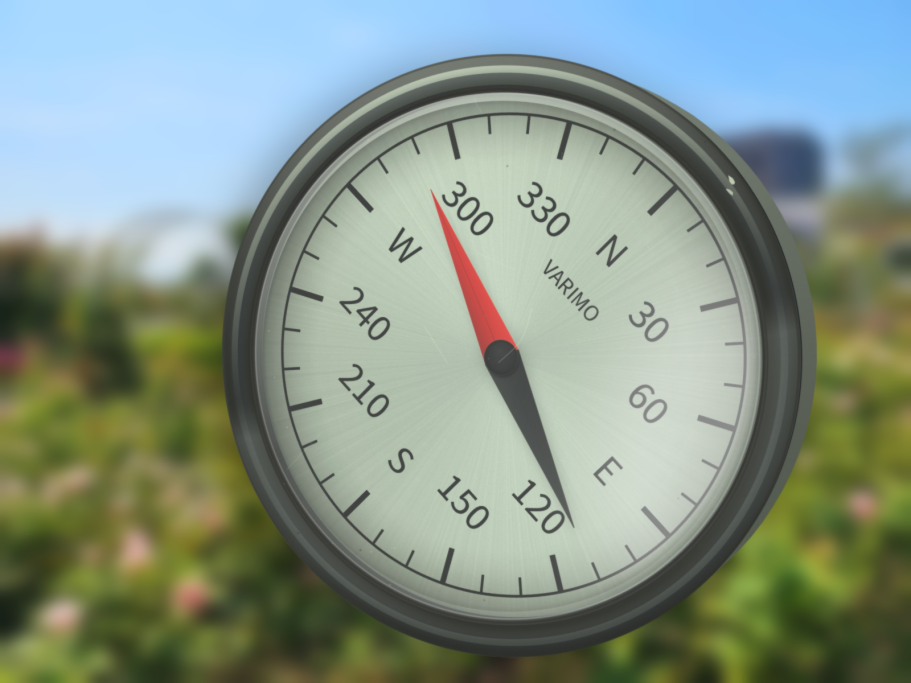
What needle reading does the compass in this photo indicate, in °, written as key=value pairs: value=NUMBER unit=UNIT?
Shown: value=290 unit=°
